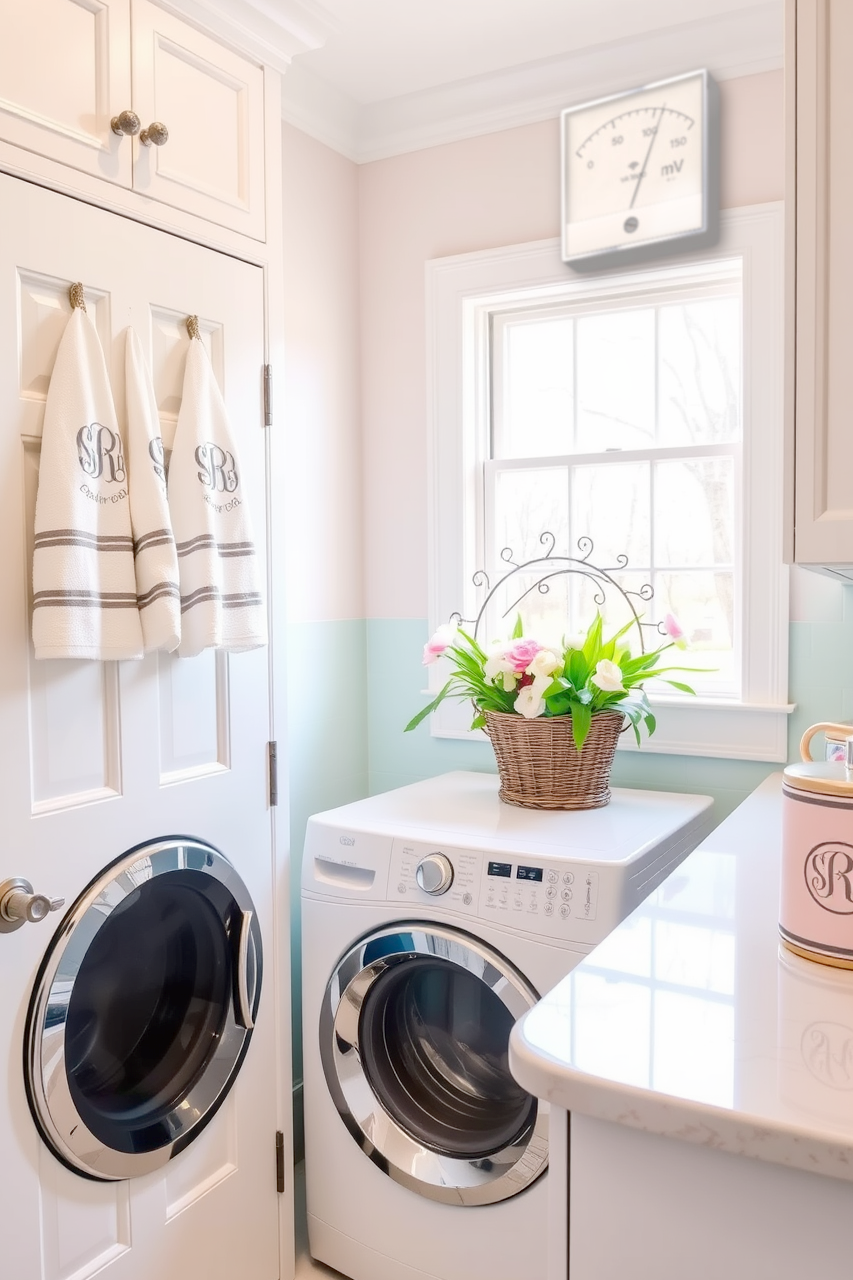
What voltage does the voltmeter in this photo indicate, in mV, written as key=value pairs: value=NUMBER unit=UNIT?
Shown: value=110 unit=mV
